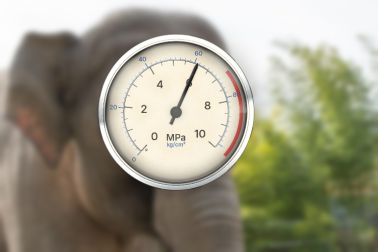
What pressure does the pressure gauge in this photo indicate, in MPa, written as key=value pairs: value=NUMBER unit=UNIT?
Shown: value=6 unit=MPa
